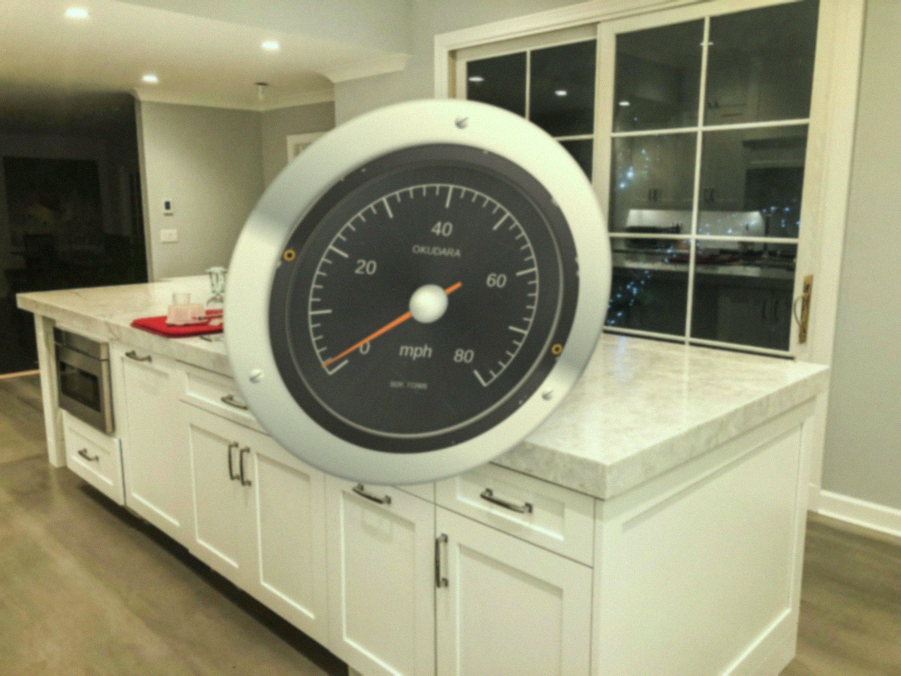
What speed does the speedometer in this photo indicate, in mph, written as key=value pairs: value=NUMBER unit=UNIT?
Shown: value=2 unit=mph
